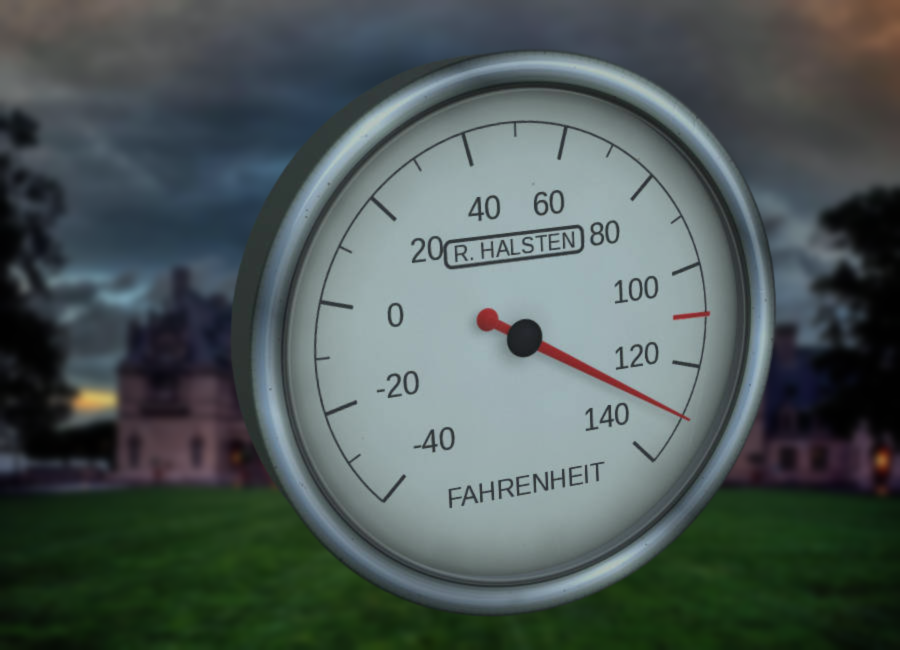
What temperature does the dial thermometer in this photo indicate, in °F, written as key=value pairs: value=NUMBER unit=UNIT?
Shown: value=130 unit=°F
